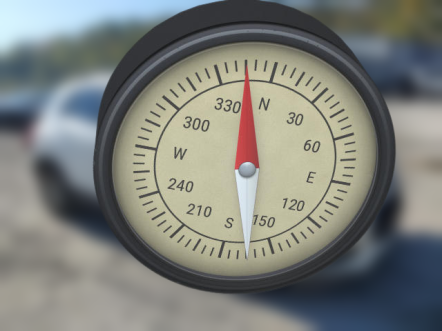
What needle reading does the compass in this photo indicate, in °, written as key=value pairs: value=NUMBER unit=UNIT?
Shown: value=345 unit=°
